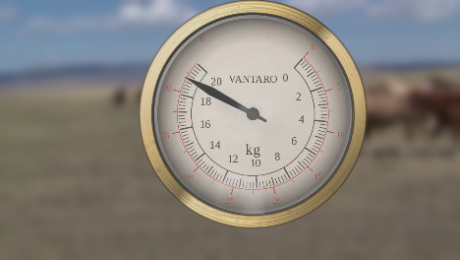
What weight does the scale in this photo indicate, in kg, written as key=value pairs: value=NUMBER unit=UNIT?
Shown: value=19 unit=kg
